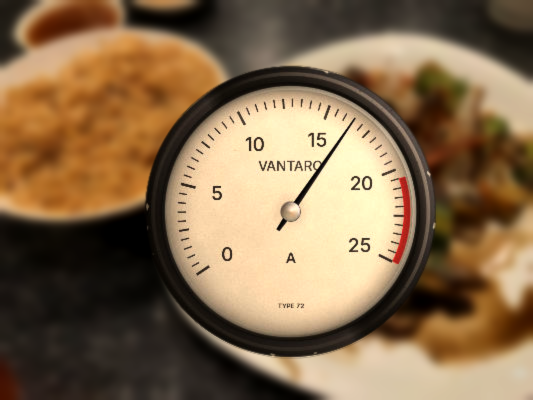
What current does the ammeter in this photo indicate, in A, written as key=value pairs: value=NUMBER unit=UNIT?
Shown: value=16.5 unit=A
